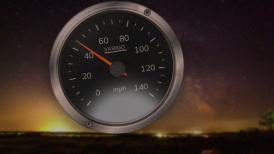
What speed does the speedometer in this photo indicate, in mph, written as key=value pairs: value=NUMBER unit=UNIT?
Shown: value=45 unit=mph
